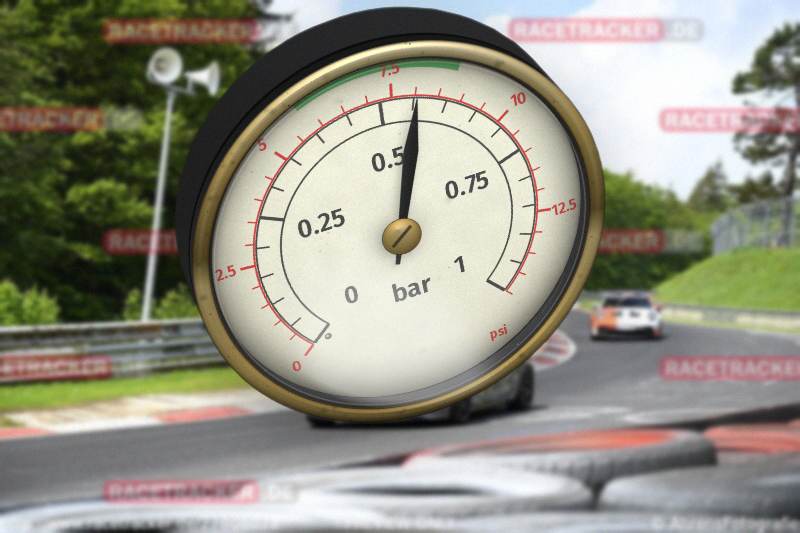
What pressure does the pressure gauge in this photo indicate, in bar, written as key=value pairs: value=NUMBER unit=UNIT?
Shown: value=0.55 unit=bar
